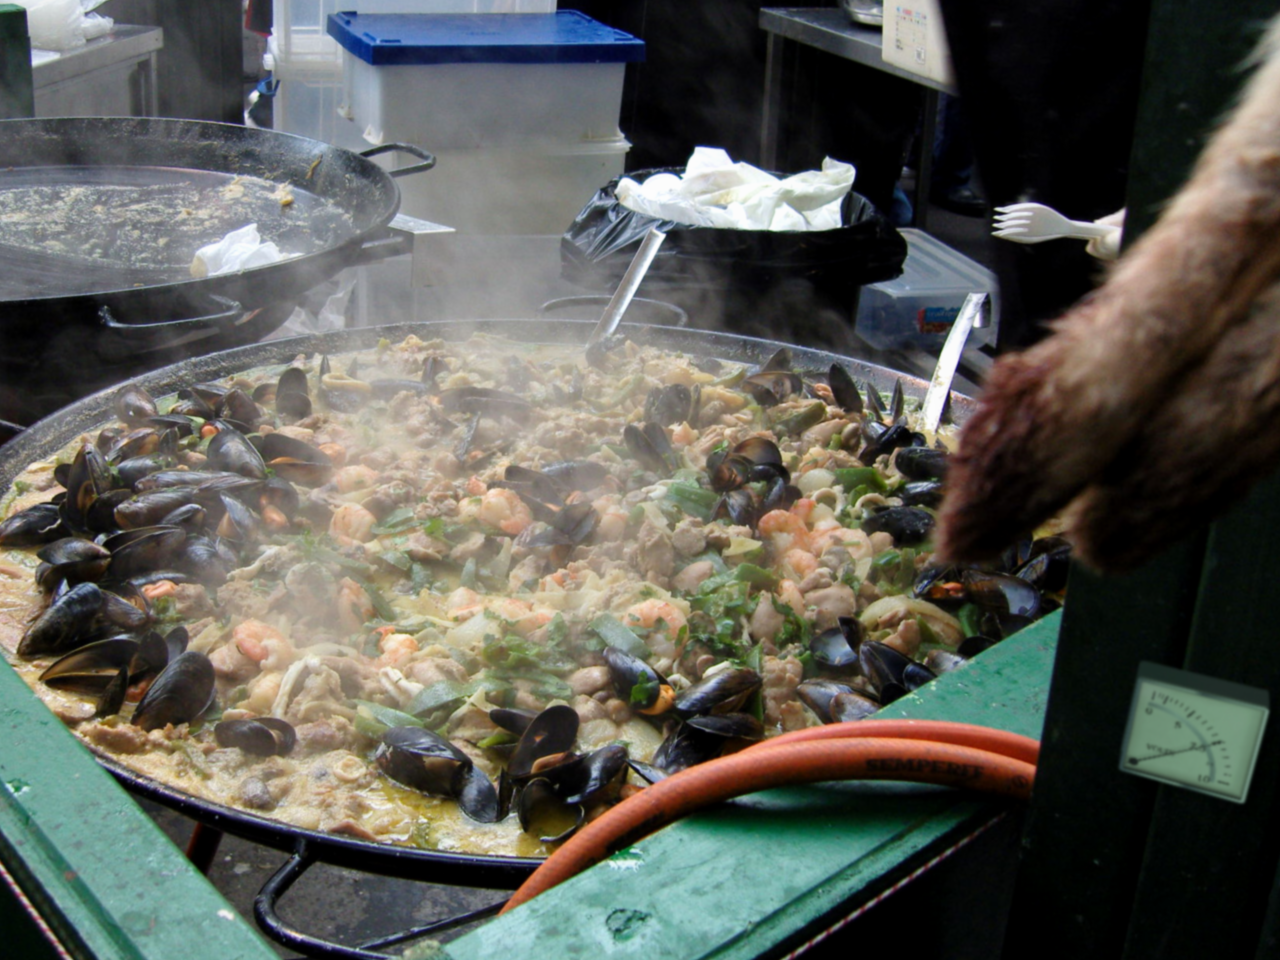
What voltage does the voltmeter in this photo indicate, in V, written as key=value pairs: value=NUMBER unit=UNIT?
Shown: value=7.5 unit=V
